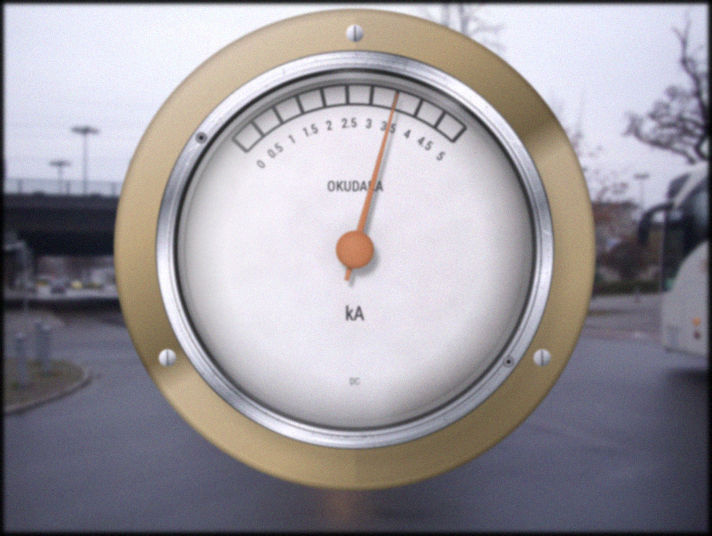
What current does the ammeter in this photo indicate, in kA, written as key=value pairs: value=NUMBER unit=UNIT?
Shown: value=3.5 unit=kA
